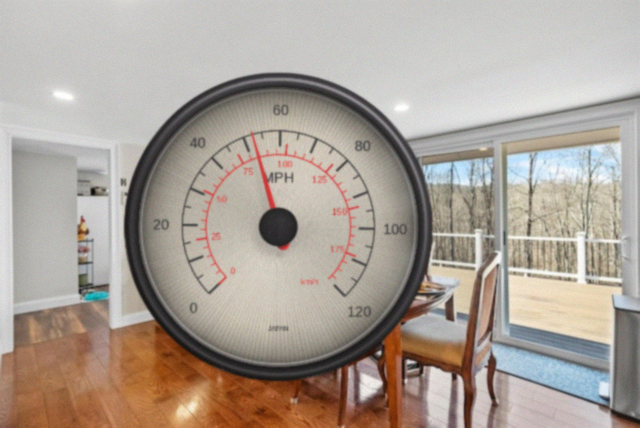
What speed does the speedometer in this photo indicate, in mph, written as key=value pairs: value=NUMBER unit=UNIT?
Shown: value=52.5 unit=mph
